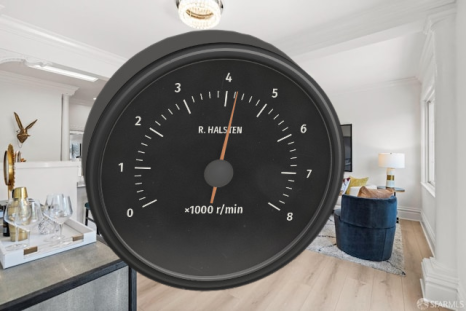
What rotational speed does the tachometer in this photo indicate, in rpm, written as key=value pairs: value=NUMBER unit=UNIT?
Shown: value=4200 unit=rpm
